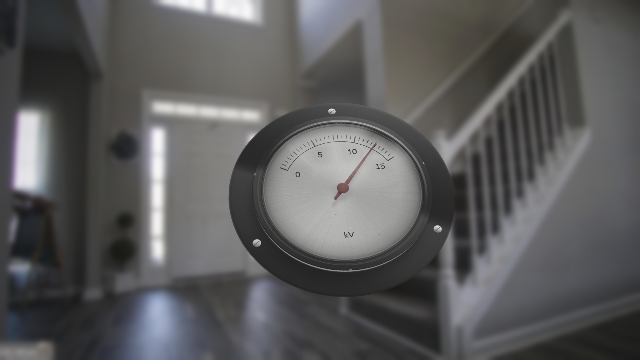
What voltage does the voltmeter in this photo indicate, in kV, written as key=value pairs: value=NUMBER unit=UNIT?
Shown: value=12.5 unit=kV
